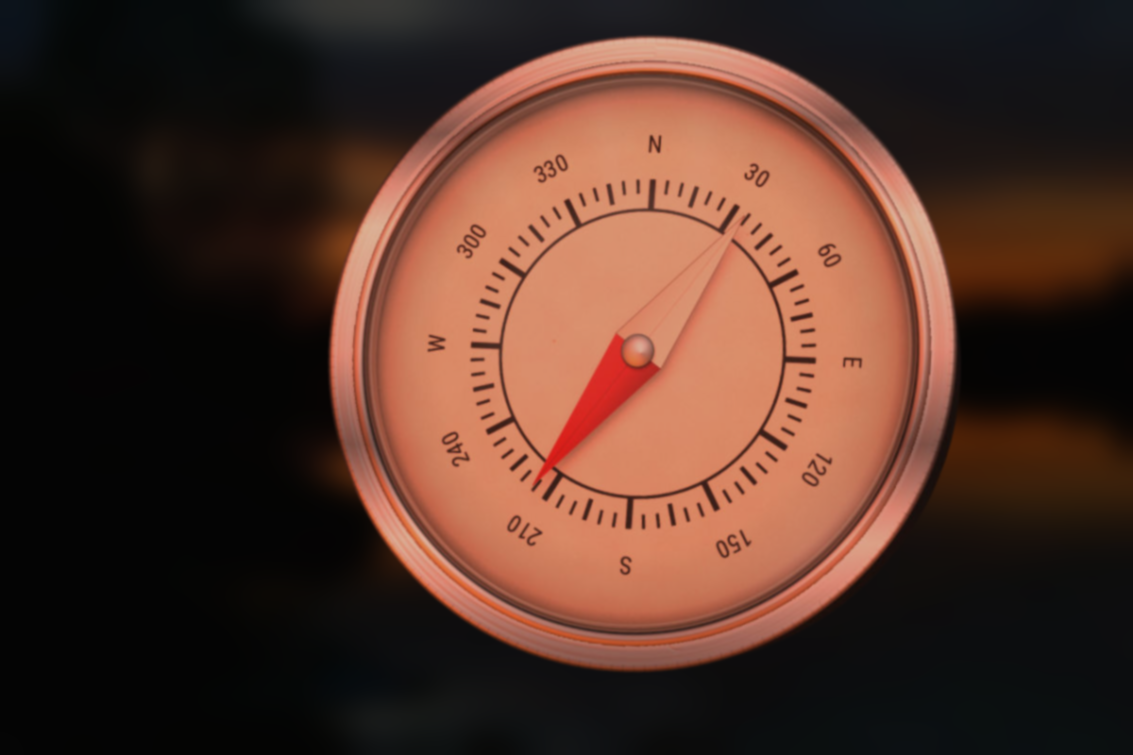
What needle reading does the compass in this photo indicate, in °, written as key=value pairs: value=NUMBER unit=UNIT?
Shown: value=215 unit=°
